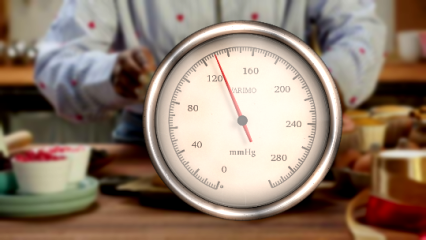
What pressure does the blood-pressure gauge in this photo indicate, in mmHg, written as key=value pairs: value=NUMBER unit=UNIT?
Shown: value=130 unit=mmHg
